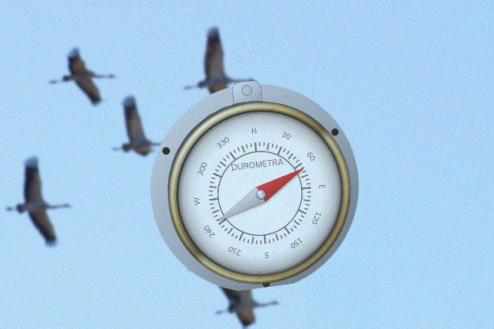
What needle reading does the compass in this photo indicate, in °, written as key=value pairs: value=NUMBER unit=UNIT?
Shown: value=65 unit=°
